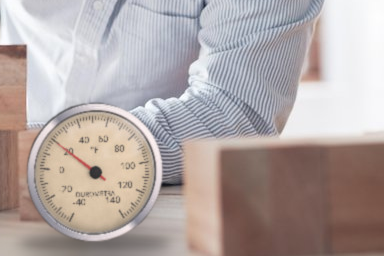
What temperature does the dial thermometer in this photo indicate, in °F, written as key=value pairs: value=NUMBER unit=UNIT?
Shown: value=20 unit=°F
